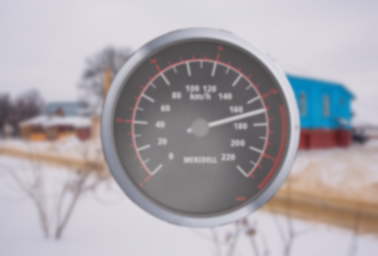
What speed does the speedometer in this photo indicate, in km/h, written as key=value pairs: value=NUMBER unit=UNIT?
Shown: value=170 unit=km/h
